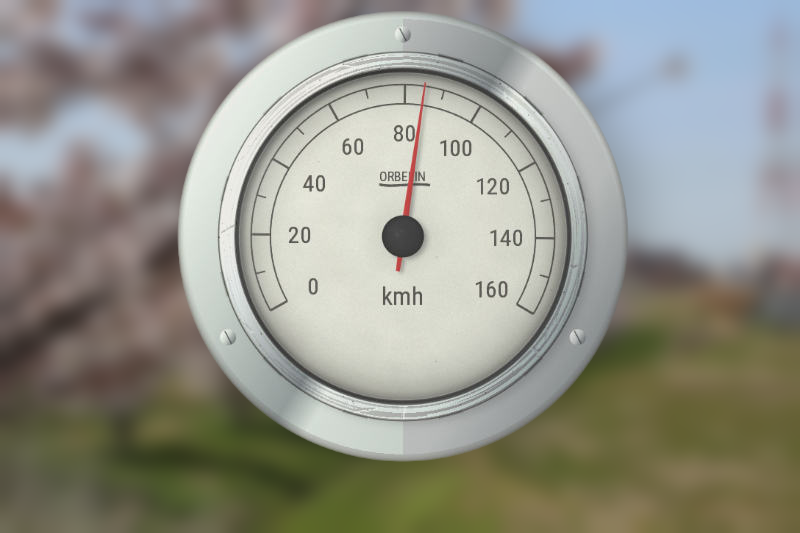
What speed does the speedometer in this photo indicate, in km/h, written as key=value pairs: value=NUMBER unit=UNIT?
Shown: value=85 unit=km/h
